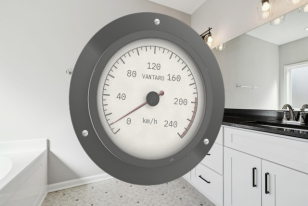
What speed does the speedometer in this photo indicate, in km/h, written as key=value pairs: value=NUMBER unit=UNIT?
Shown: value=10 unit=km/h
